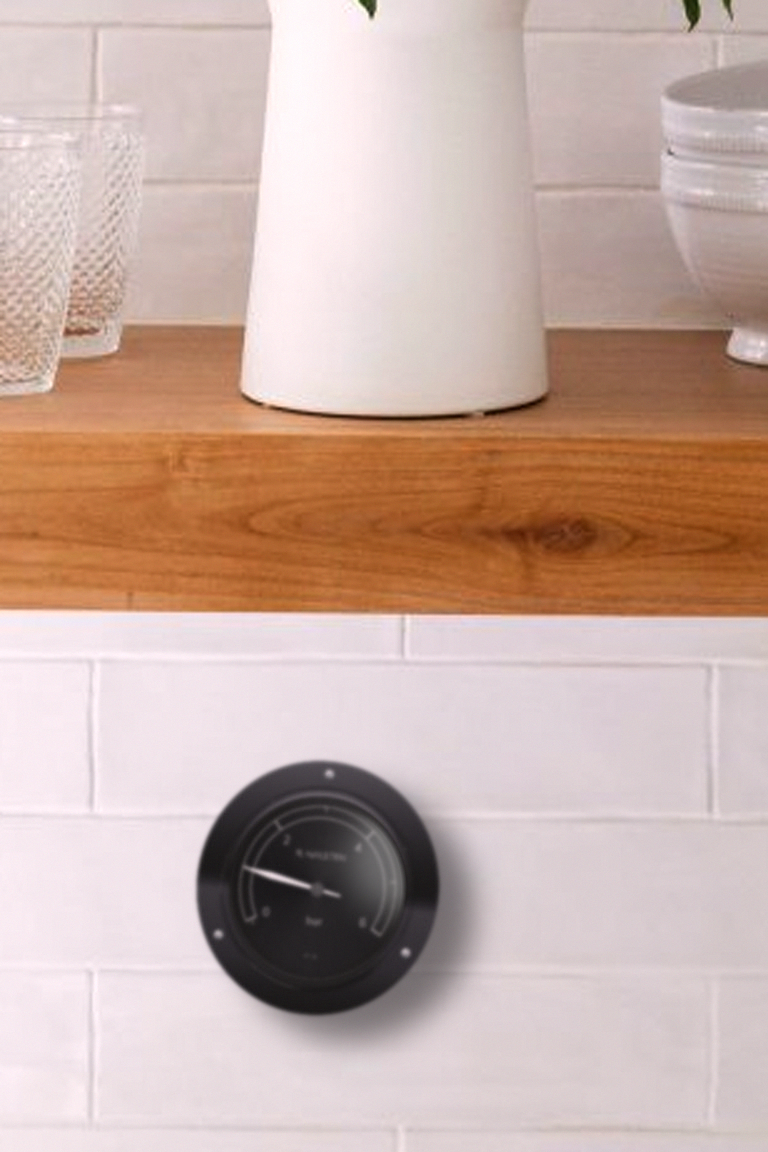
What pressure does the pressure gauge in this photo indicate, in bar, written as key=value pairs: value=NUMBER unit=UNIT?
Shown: value=1 unit=bar
